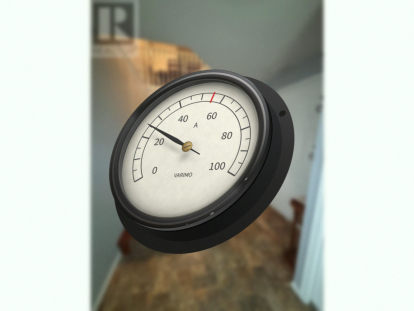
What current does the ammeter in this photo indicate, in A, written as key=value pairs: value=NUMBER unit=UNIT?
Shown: value=25 unit=A
